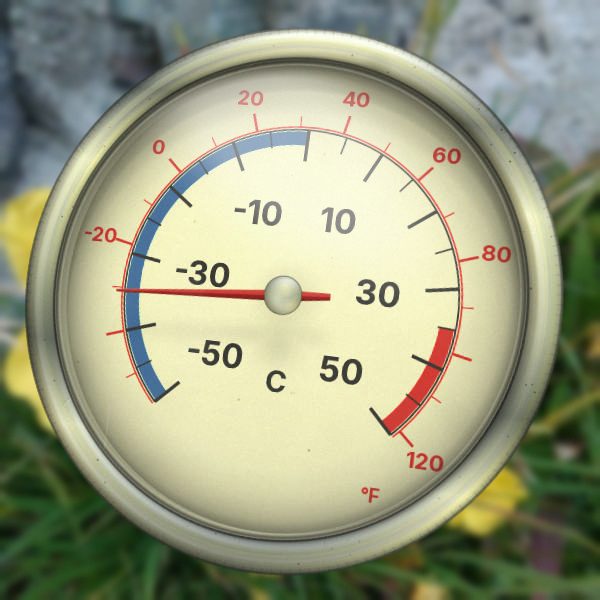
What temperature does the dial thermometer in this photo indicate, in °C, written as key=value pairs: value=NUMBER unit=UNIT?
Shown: value=-35 unit=°C
